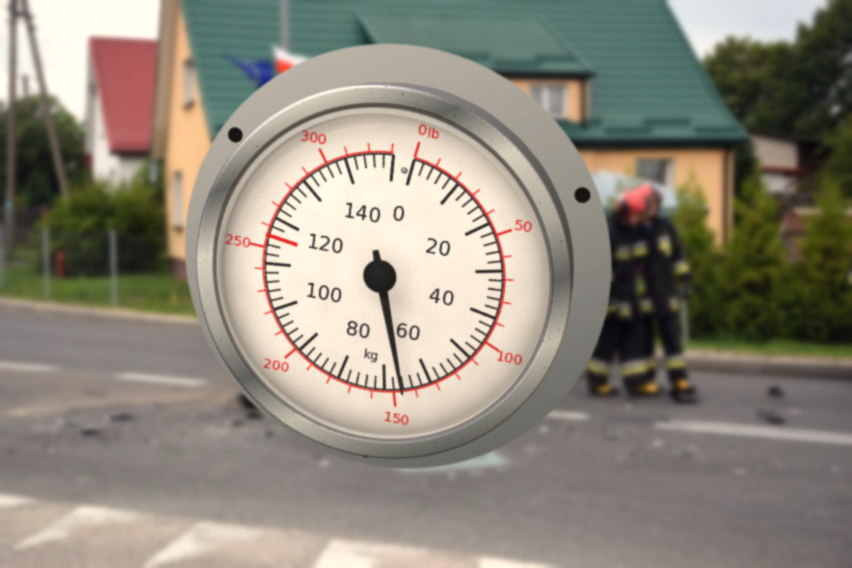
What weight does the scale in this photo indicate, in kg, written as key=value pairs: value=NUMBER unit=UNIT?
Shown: value=66 unit=kg
